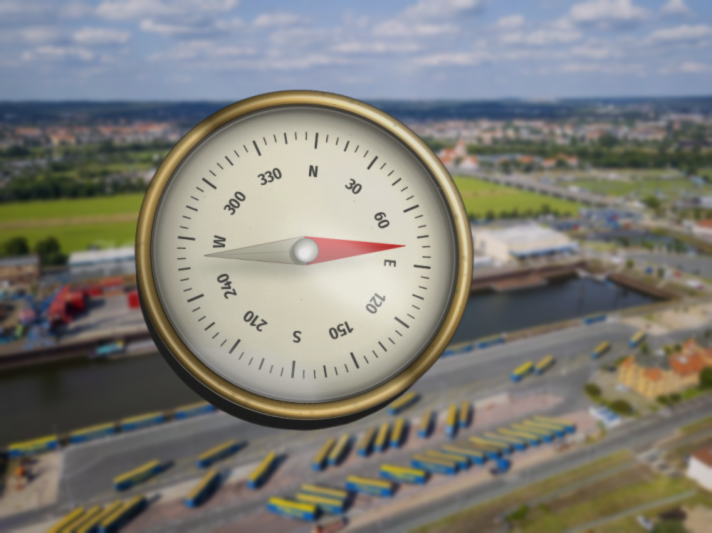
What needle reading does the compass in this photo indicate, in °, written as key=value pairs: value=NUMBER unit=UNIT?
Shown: value=80 unit=°
